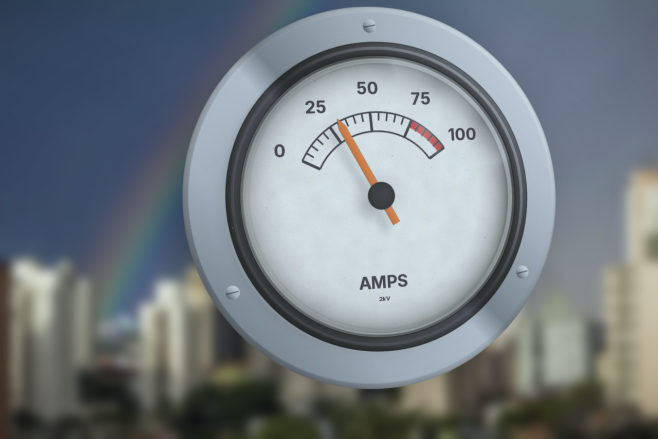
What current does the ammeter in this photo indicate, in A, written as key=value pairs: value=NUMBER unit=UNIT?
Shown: value=30 unit=A
